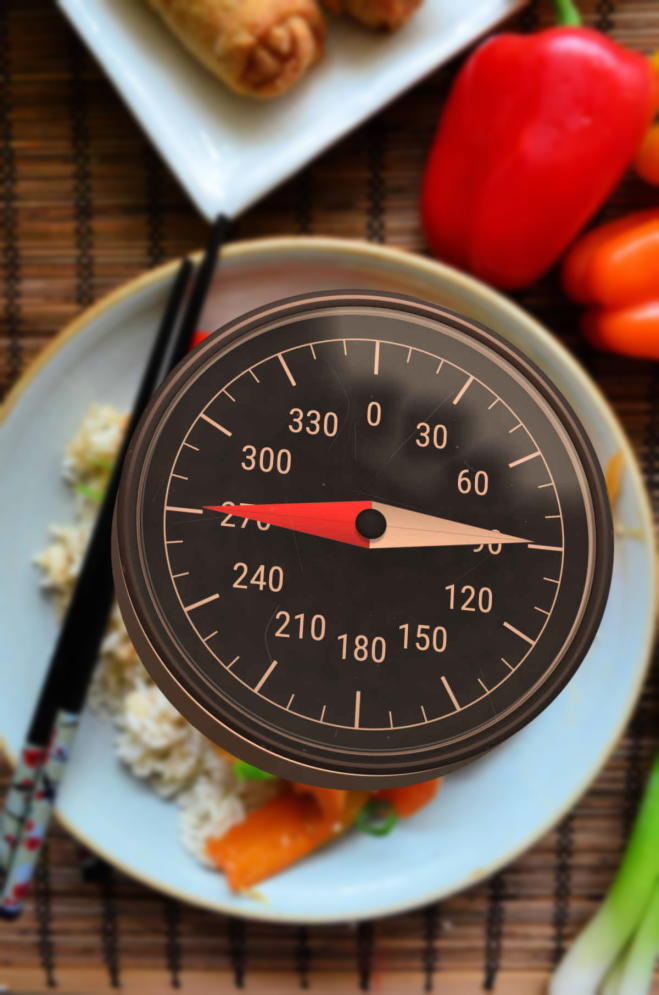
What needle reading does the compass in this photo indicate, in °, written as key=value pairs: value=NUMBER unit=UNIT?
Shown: value=270 unit=°
